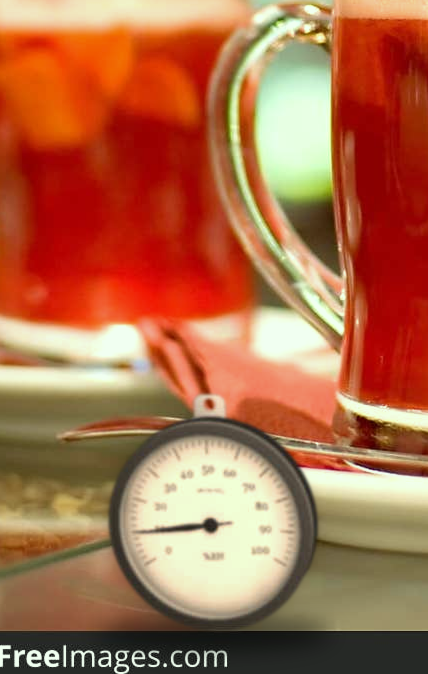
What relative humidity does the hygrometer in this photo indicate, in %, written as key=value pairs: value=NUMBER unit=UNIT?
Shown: value=10 unit=%
